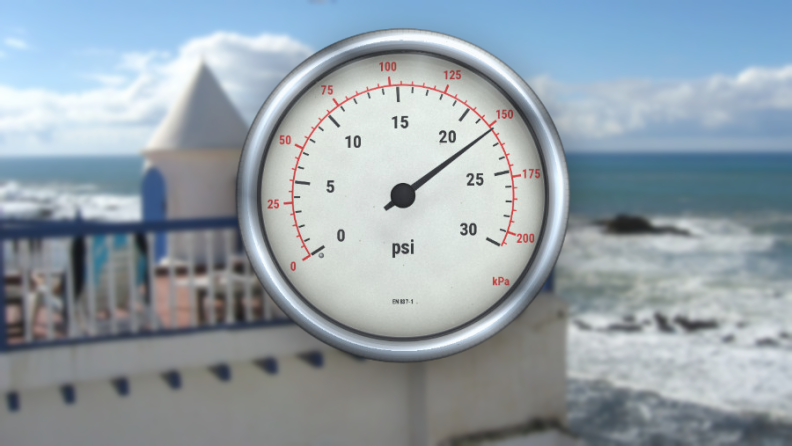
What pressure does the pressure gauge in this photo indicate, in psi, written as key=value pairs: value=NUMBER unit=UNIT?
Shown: value=22 unit=psi
